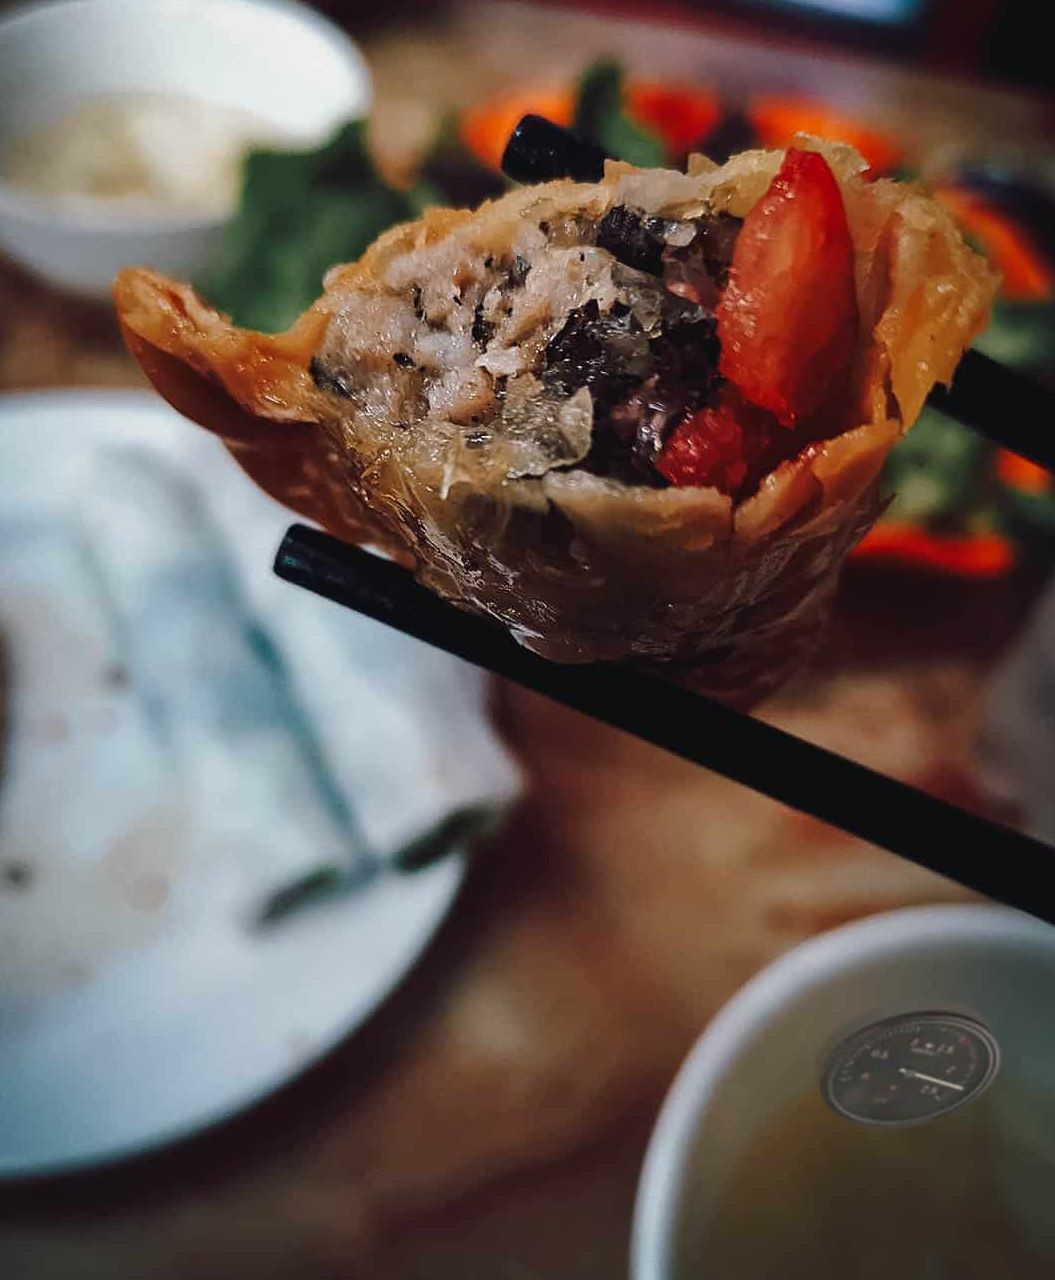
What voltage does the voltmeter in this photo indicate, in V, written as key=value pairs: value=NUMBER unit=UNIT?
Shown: value=2.25 unit=V
